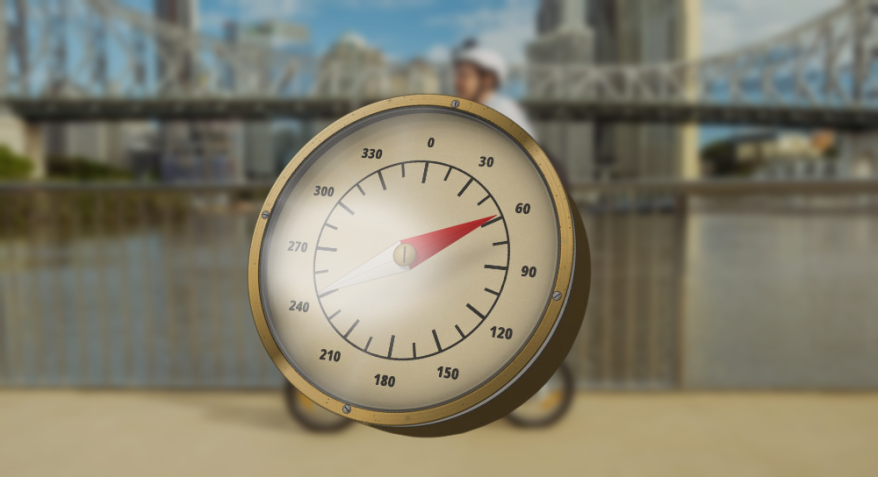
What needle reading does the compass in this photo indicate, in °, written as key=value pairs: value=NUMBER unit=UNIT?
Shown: value=60 unit=°
